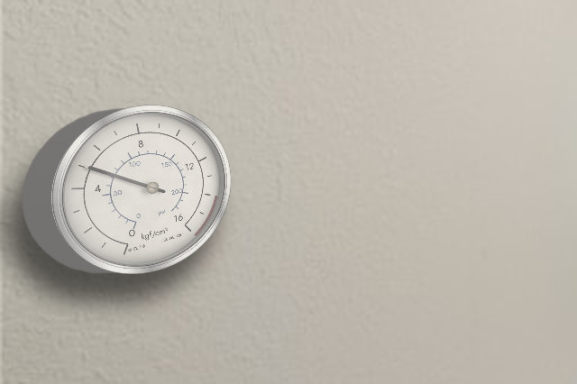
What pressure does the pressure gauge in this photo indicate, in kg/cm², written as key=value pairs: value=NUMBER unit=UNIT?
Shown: value=5 unit=kg/cm²
